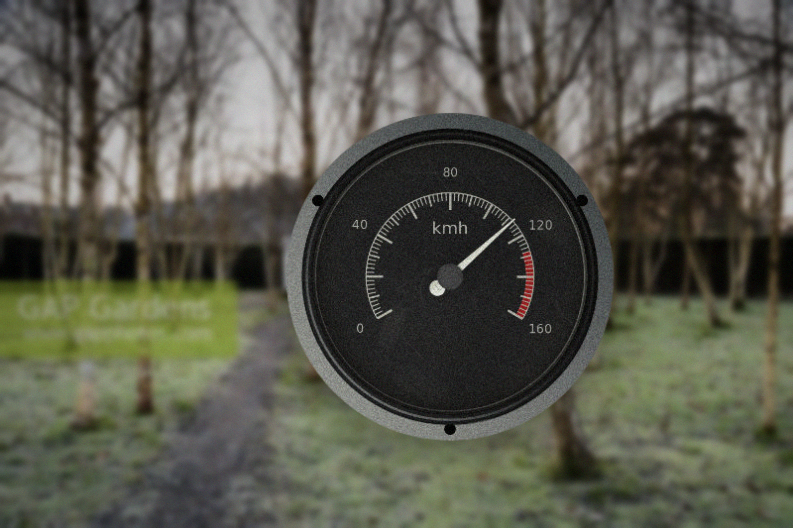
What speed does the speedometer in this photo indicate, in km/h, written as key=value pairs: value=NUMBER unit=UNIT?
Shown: value=112 unit=km/h
